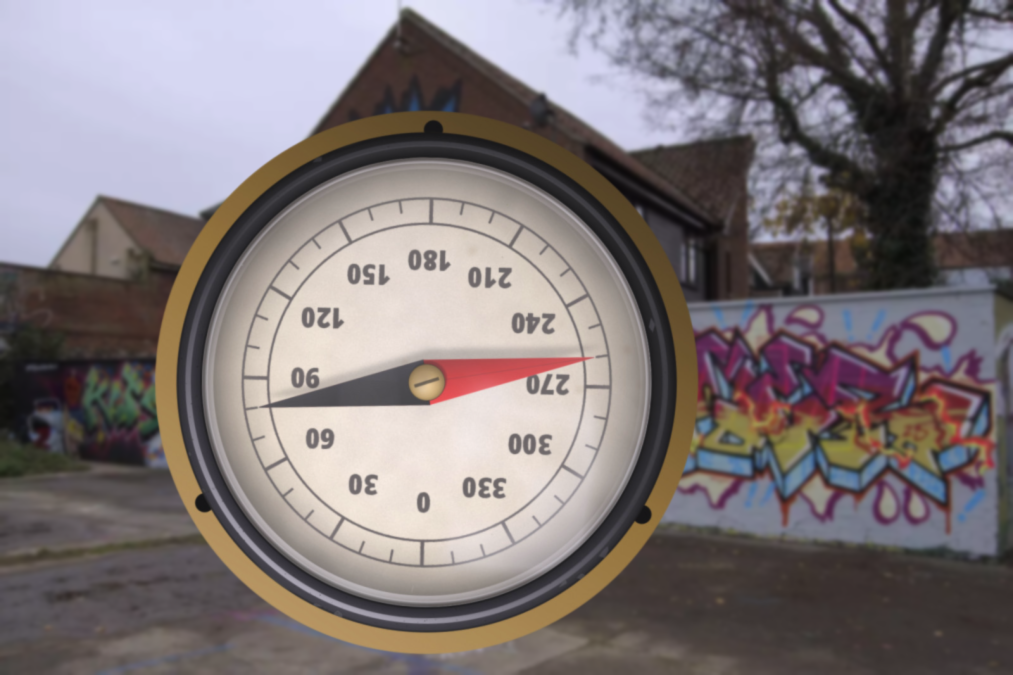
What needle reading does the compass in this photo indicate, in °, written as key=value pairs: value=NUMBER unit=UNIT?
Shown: value=260 unit=°
